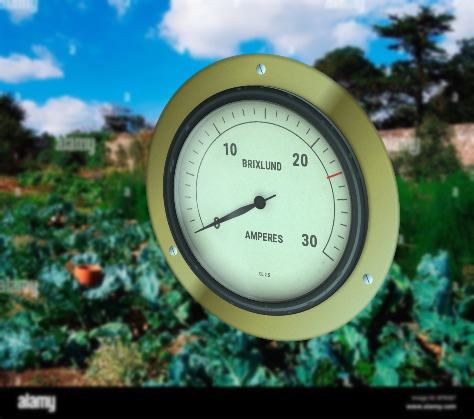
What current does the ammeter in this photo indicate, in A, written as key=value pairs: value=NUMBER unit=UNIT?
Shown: value=0 unit=A
